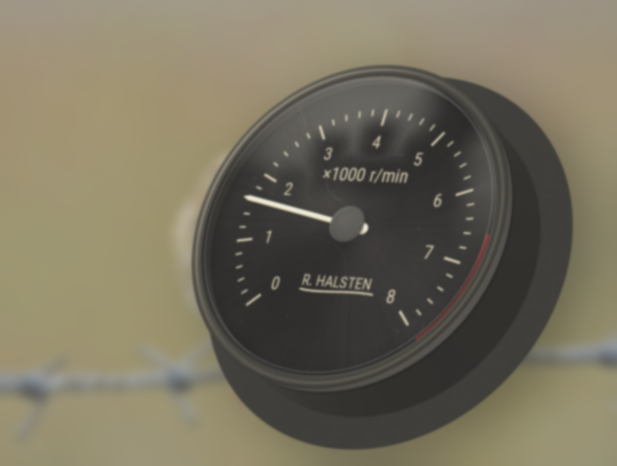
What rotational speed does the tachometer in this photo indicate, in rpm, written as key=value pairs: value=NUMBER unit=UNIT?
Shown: value=1600 unit=rpm
